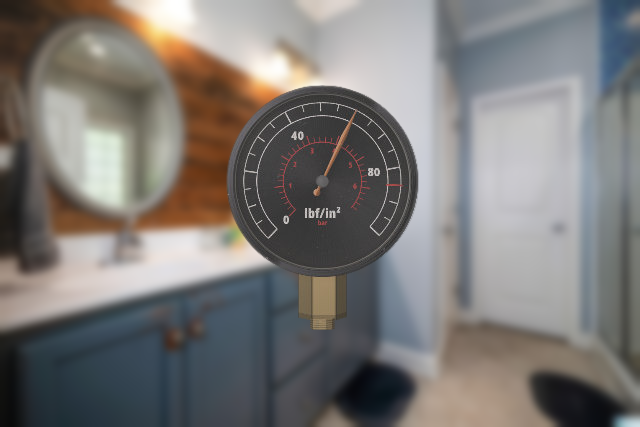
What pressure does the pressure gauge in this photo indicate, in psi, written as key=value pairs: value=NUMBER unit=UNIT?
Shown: value=60 unit=psi
